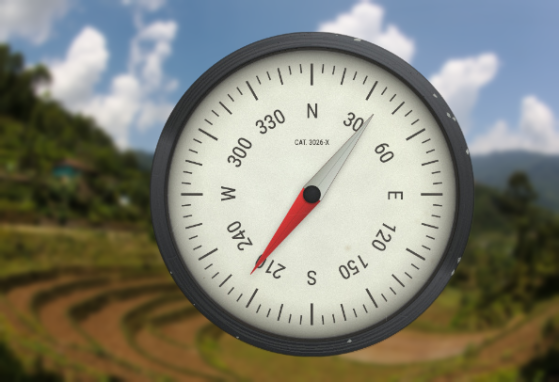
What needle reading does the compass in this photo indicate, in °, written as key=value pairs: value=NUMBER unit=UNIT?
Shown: value=217.5 unit=°
